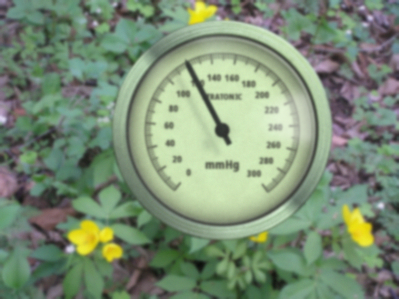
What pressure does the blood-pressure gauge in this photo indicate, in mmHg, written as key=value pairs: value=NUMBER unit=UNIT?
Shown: value=120 unit=mmHg
